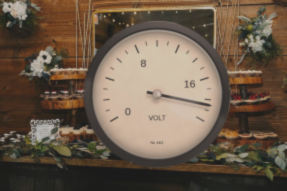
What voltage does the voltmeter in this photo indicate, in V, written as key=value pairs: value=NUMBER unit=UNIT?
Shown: value=18.5 unit=V
